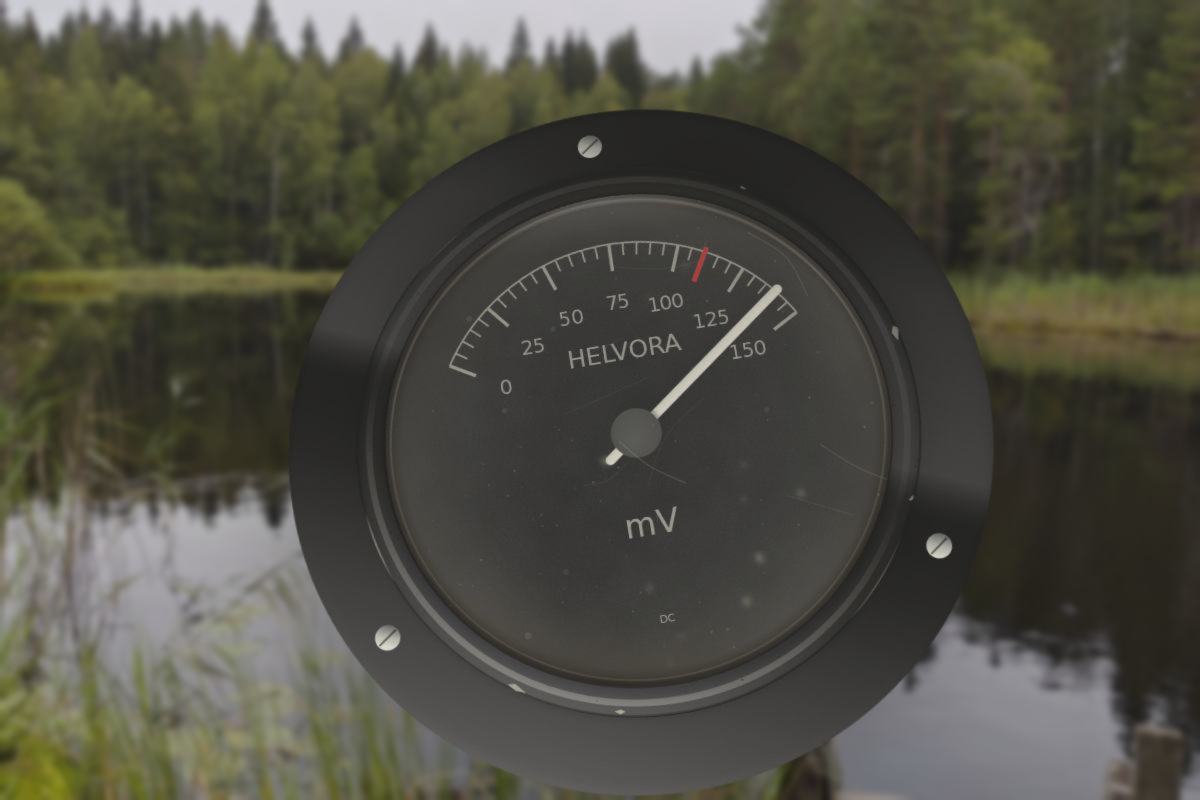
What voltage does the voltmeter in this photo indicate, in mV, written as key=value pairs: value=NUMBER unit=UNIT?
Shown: value=140 unit=mV
